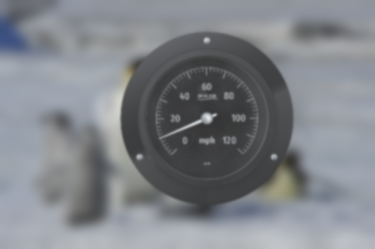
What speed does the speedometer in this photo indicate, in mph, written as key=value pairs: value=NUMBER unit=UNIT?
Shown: value=10 unit=mph
